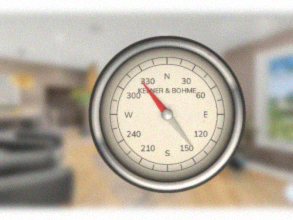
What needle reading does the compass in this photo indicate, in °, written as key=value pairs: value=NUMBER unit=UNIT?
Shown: value=322.5 unit=°
